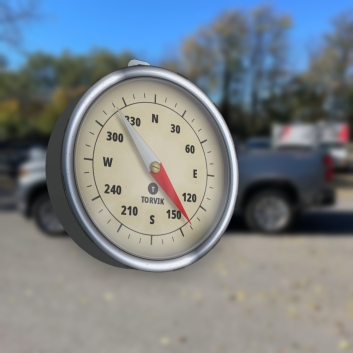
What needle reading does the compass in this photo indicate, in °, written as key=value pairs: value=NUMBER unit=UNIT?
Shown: value=140 unit=°
